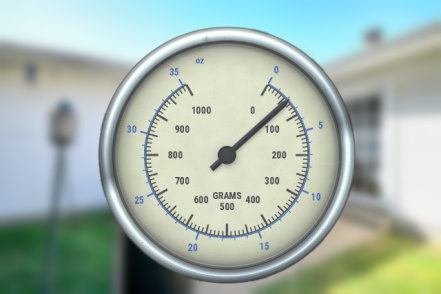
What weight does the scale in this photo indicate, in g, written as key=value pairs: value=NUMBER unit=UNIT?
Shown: value=60 unit=g
